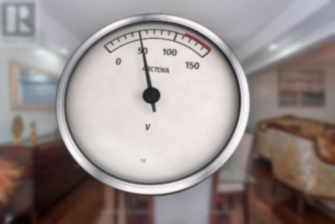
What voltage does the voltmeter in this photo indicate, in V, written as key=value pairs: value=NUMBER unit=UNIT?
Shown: value=50 unit=V
